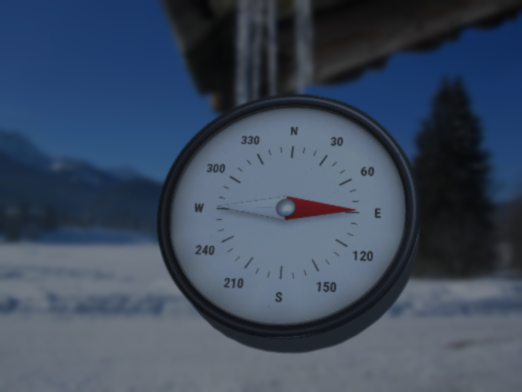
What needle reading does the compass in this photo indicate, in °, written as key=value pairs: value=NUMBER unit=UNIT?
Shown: value=90 unit=°
